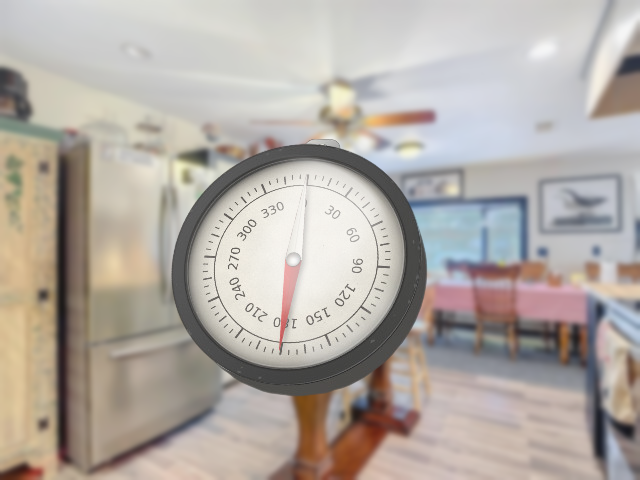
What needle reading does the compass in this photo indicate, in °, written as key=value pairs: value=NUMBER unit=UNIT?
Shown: value=180 unit=°
